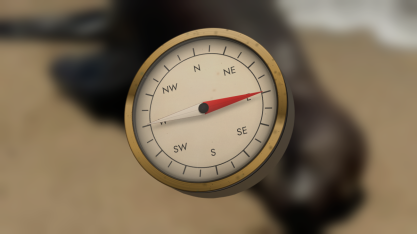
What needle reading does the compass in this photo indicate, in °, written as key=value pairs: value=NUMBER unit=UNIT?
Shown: value=90 unit=°
